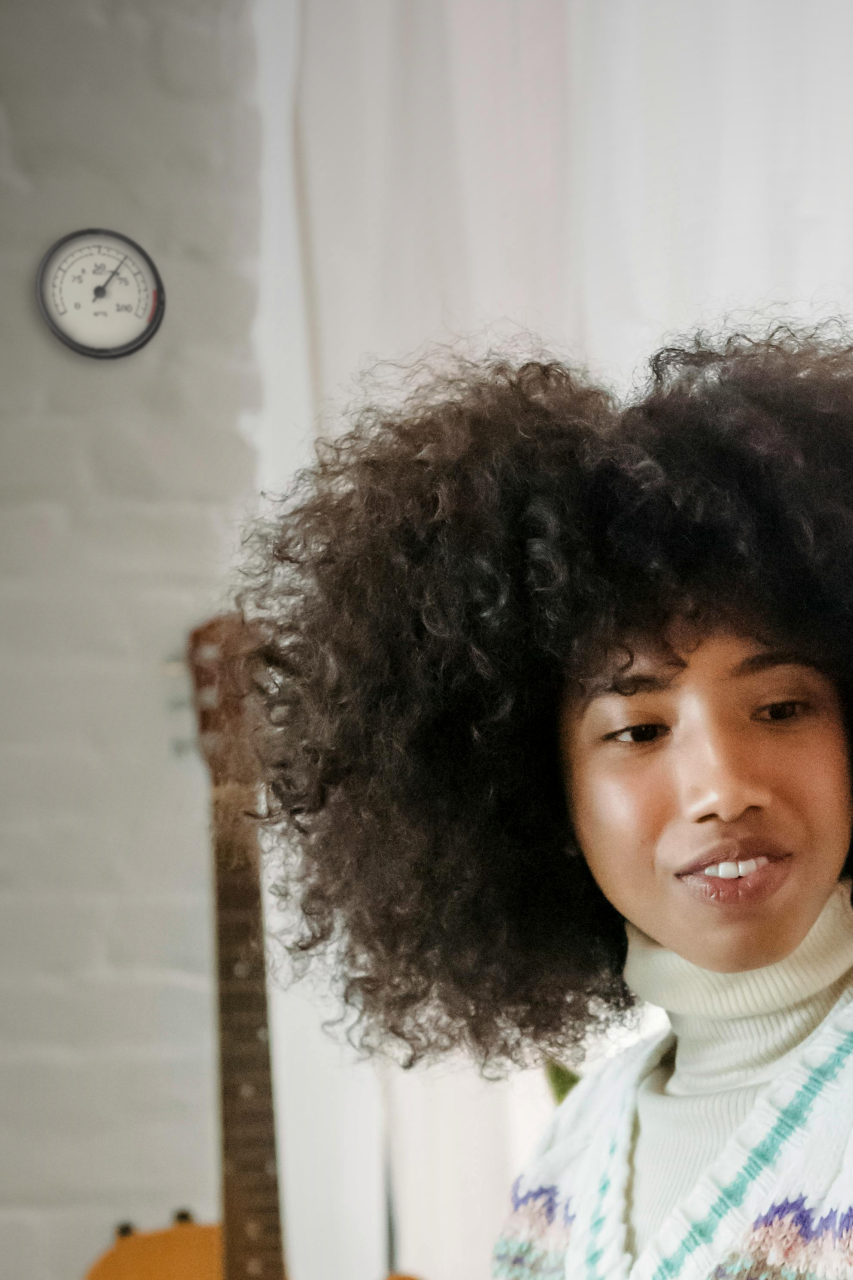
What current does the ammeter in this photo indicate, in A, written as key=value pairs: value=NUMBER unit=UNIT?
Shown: value=65 unit=A
